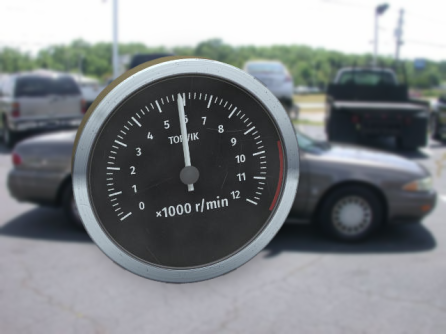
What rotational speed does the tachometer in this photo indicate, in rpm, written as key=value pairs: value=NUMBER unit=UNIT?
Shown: value=5800 unit=rpm
